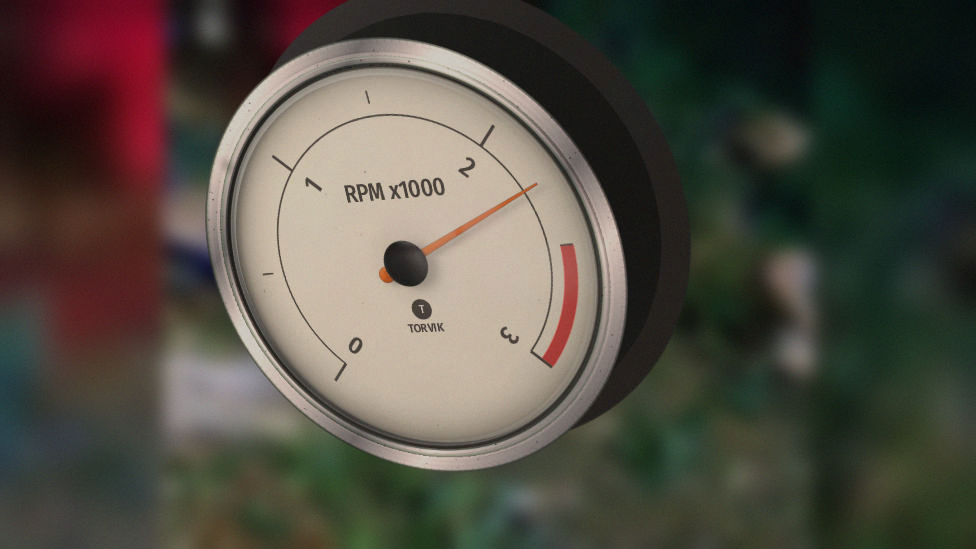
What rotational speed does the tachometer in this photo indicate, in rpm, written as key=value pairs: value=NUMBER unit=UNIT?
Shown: value=2250 unit=rpm
